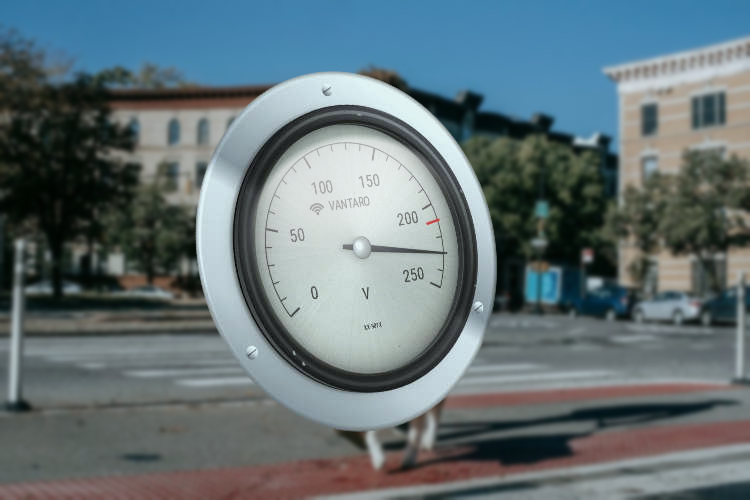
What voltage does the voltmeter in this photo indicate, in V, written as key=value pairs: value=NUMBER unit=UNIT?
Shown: value=230 unit=V
